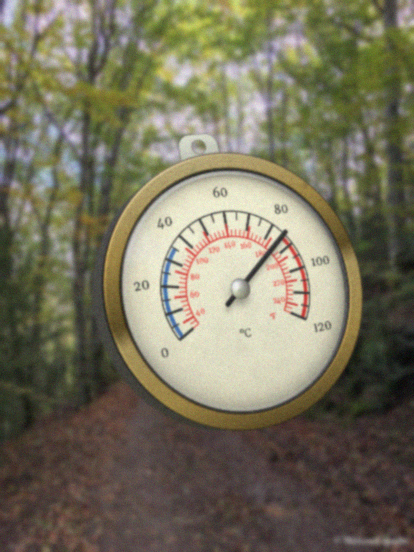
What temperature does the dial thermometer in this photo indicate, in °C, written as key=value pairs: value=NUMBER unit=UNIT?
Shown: value=85 unit=°C
